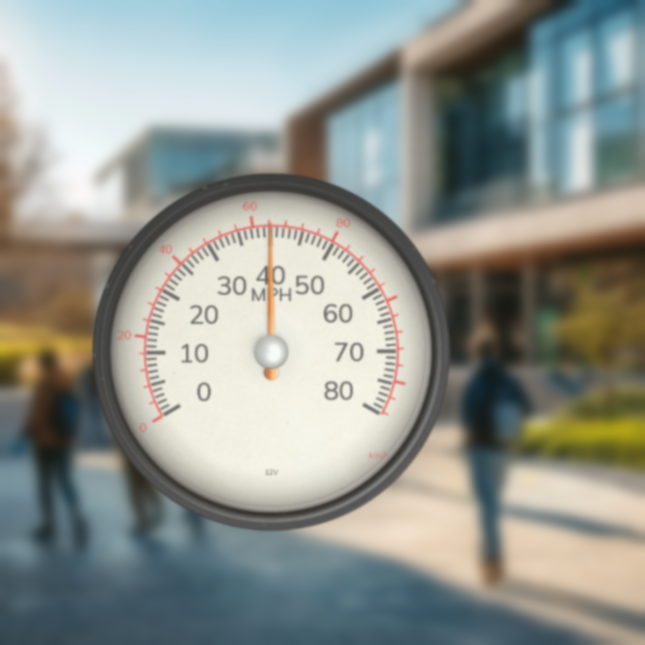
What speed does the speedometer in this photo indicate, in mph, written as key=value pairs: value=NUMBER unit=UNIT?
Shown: value=40 unit=mph
